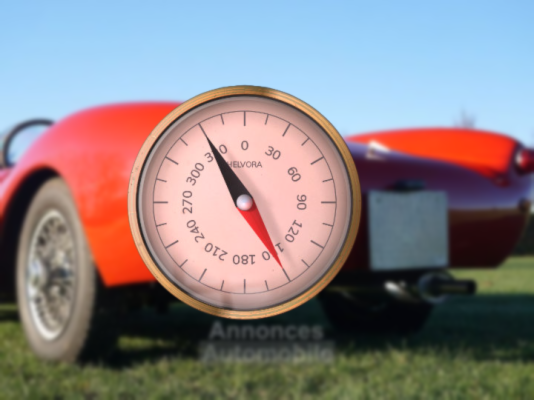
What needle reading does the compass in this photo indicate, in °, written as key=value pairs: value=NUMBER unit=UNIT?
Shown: value=150 unit=°
